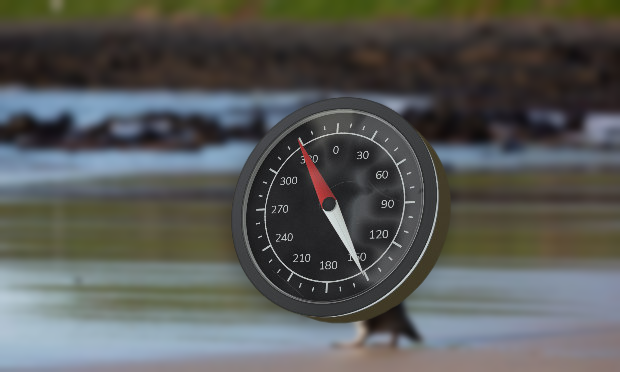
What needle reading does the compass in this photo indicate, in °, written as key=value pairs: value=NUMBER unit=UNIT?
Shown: value=330 unit=°
